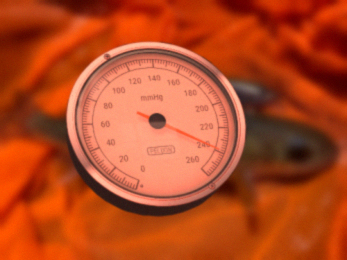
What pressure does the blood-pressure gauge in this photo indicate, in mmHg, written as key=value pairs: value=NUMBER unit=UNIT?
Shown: value=240 unit=mmHg
